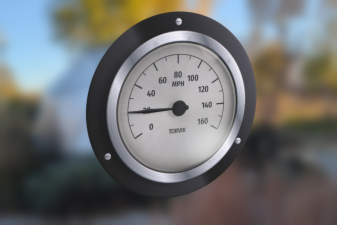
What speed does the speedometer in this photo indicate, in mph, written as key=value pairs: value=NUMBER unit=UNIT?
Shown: value=20 unit=mph
